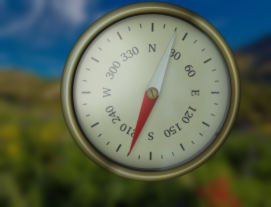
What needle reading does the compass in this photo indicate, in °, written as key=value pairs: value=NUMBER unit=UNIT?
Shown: value=200 unit=°
